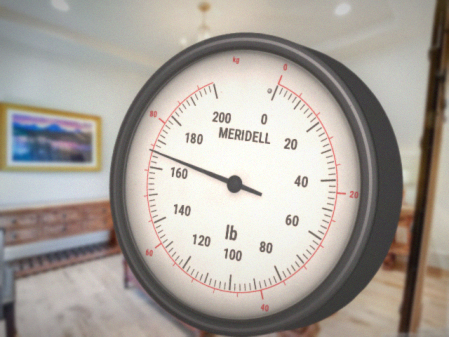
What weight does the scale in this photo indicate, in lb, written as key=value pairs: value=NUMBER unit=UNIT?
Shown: value=166 unit=lb
